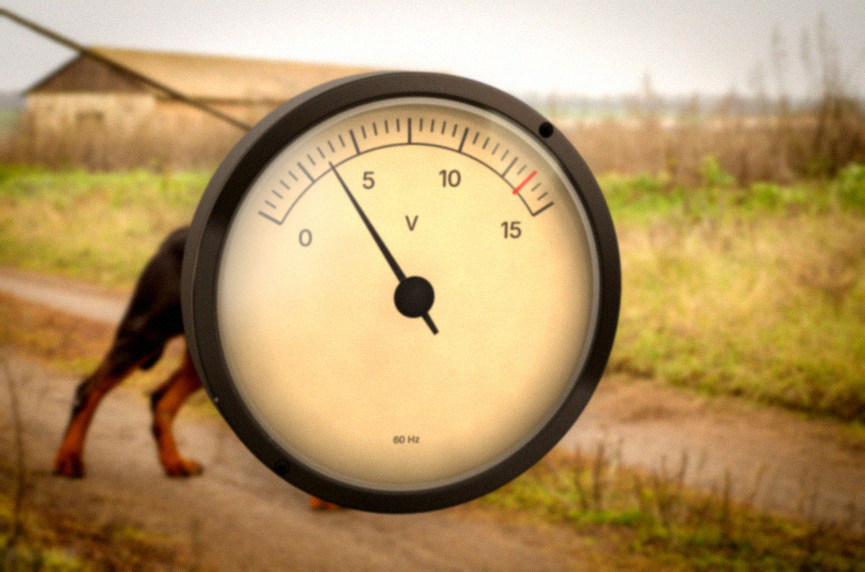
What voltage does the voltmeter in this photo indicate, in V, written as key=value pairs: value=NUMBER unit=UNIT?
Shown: value=3.5 unit=V
